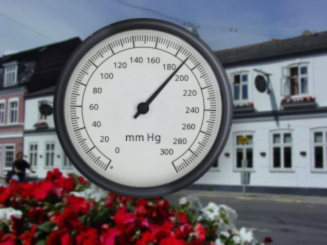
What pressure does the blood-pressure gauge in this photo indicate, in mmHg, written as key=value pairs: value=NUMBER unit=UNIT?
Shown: value=190 unit=mmHg
